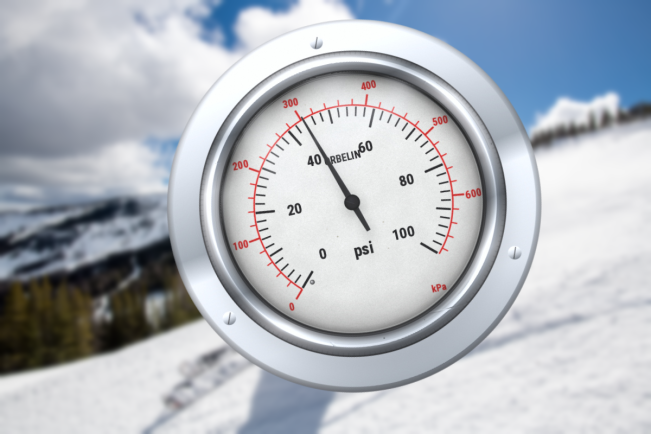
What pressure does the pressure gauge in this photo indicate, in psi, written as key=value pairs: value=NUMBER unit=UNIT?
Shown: value=44 unit=psi
